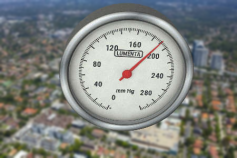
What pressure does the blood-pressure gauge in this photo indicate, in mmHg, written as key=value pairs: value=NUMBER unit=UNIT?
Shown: value=190 unit=mmHg
